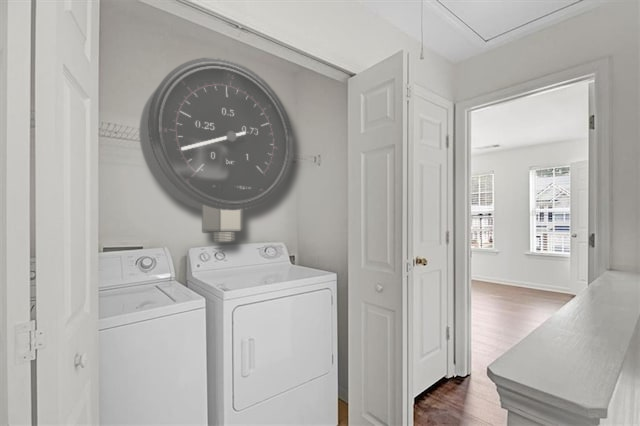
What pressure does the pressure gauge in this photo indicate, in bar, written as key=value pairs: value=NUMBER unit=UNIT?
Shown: value=0.1 unit=bar
